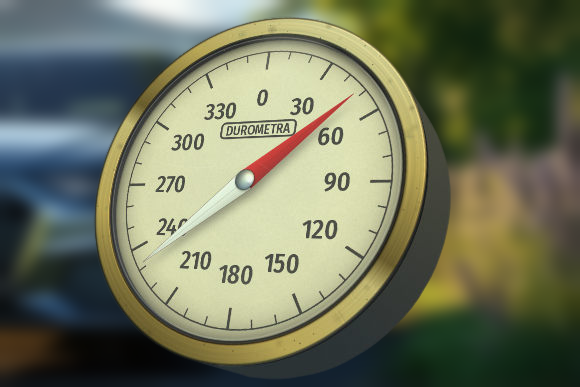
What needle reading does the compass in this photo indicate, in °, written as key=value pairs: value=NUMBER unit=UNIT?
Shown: value=50 unit=°
